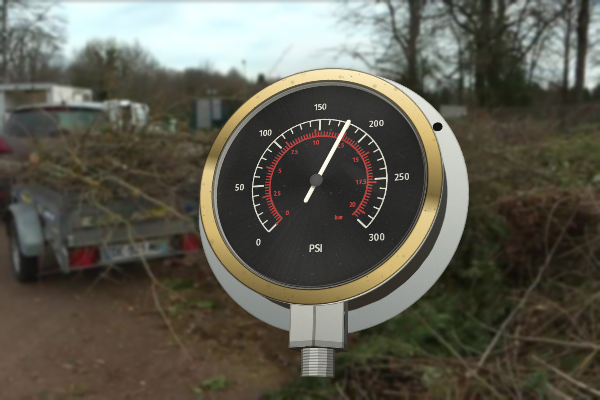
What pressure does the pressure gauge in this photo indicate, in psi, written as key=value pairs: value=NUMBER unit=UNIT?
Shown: value=180 unit=psi
